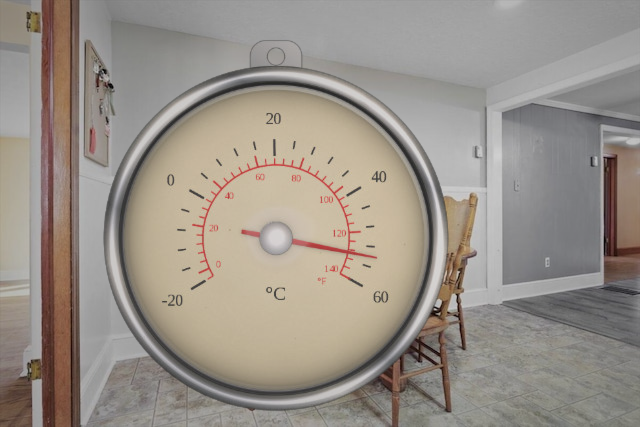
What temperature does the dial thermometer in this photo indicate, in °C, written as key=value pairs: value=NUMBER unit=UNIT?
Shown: value=54 unit=°C
